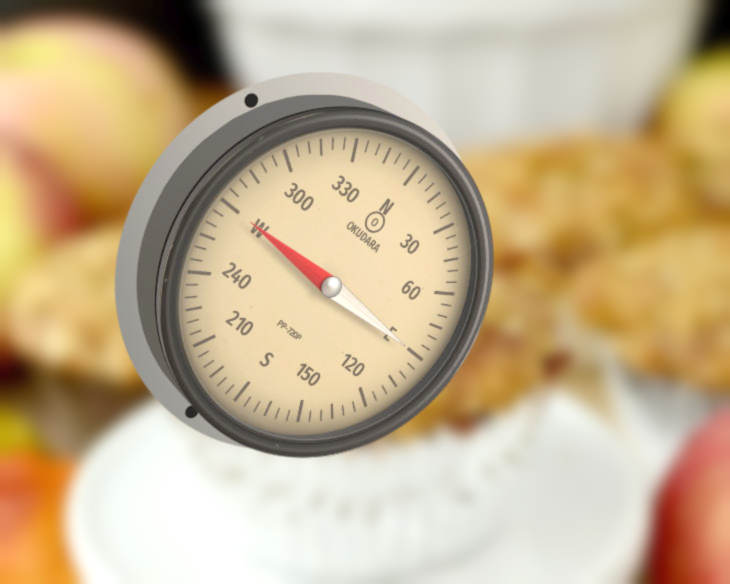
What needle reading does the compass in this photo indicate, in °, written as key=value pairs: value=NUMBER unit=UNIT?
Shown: value=270 unit=°
